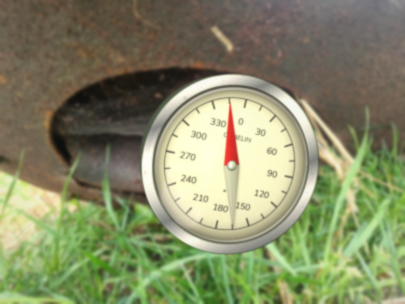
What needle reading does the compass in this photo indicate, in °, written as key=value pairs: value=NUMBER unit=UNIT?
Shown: value=345 unit=°
